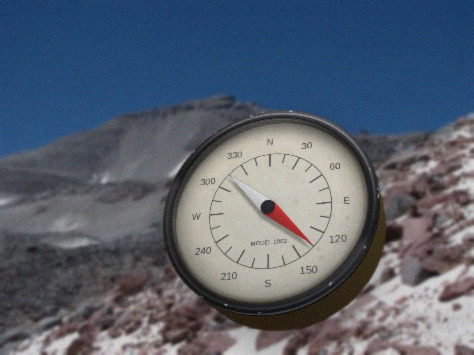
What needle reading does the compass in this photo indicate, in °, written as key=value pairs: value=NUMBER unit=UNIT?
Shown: value=135 unit=°
